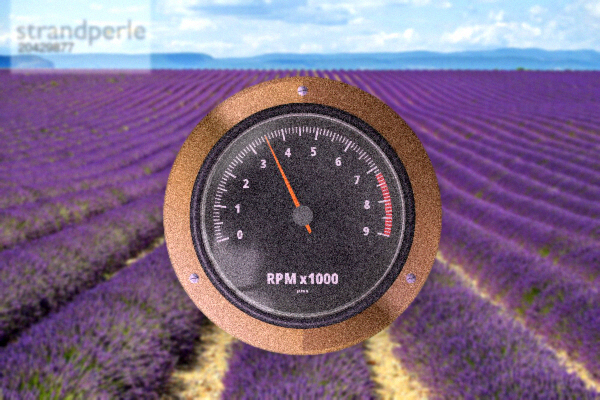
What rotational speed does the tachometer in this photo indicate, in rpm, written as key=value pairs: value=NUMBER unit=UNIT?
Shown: value=3500 unit=rpm
